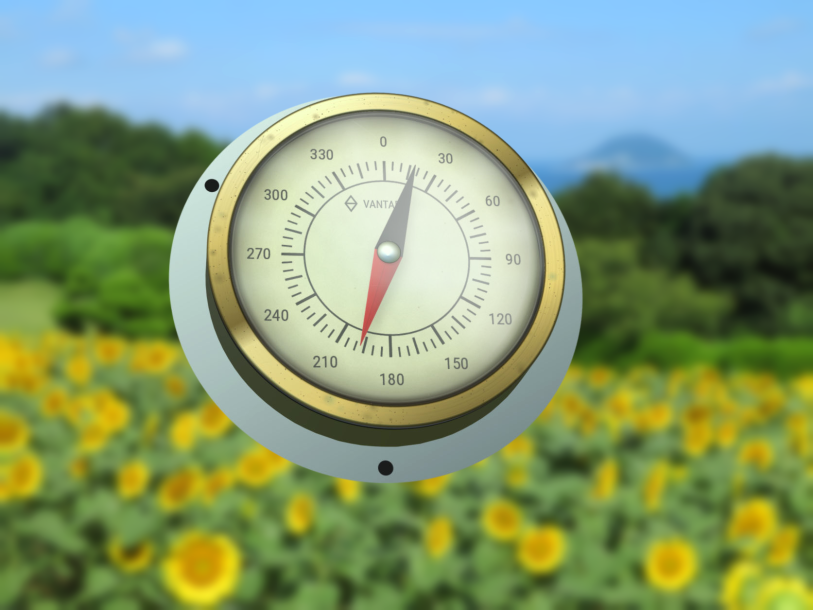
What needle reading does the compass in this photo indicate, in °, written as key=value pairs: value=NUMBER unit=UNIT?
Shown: value=197.5 unit=°
